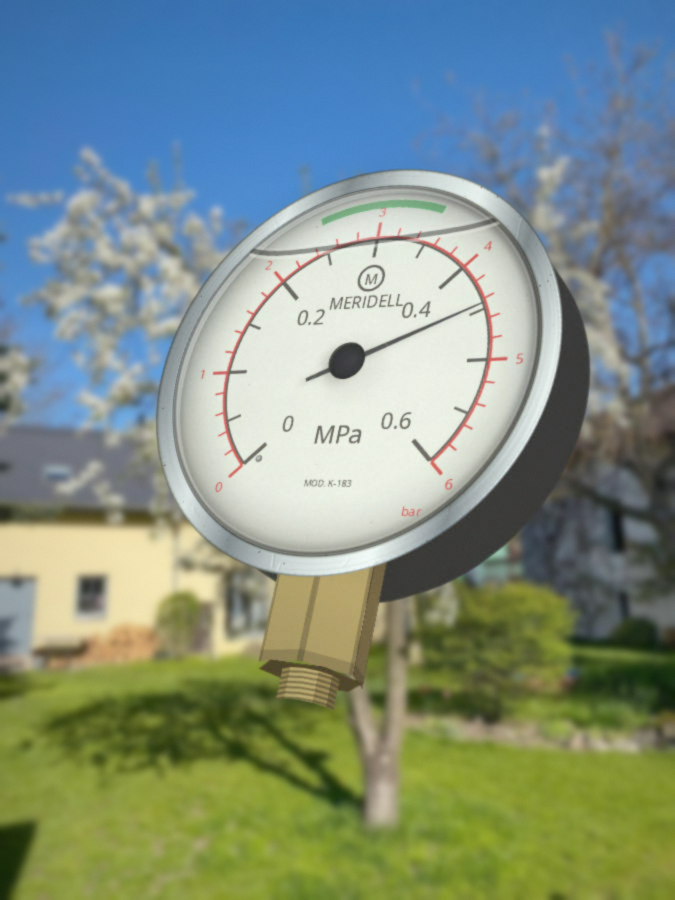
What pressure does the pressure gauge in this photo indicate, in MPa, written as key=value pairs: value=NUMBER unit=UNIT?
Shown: value=0.45 unit=MPa
